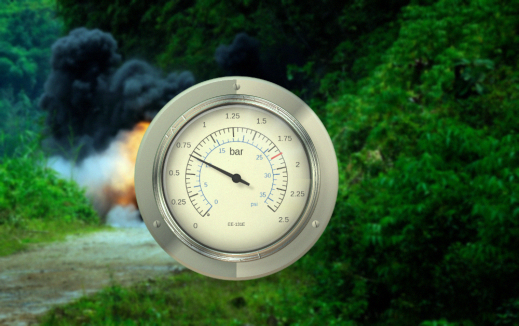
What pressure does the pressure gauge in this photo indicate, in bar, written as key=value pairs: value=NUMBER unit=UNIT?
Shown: value=0.7 unit=bar
